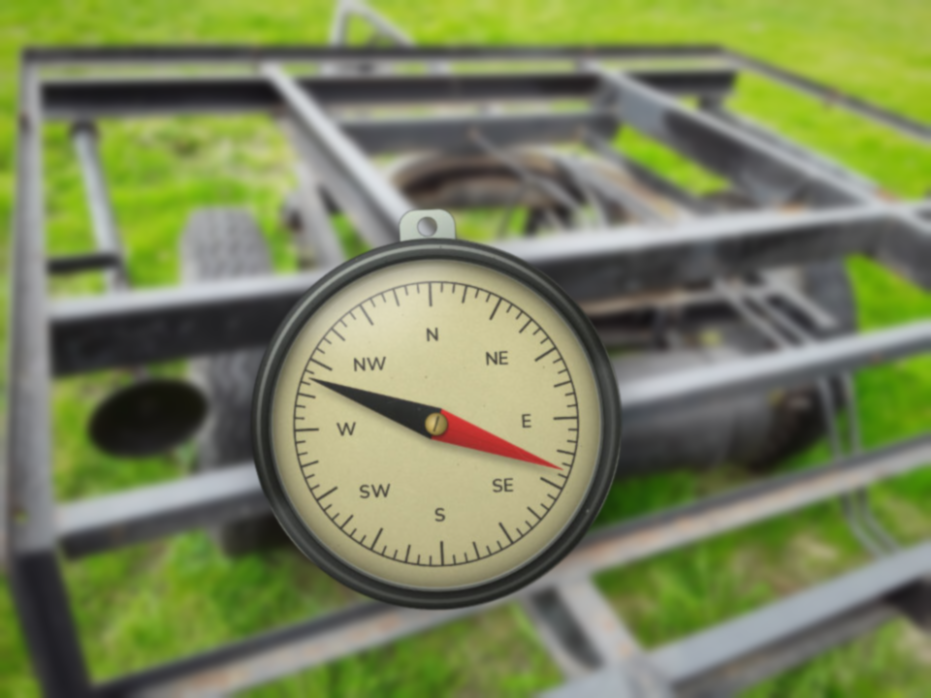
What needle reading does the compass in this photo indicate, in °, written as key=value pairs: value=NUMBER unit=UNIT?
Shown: value=112.5 unit=°
